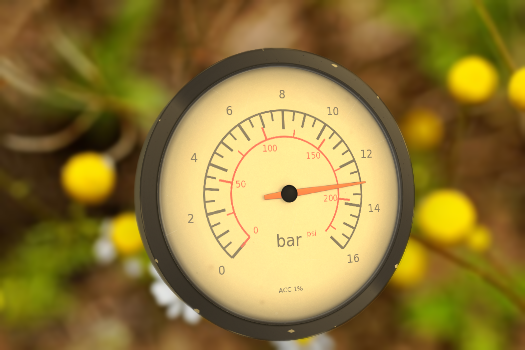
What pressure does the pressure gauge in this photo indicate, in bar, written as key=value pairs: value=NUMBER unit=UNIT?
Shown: value=13 unit=bar
